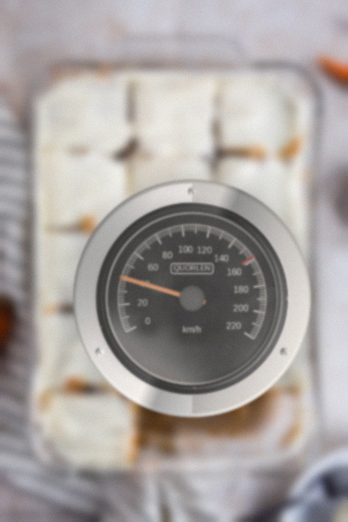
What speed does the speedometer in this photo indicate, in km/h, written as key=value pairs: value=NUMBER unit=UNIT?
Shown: value=40 unit=km/h
